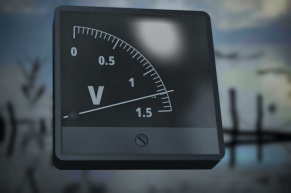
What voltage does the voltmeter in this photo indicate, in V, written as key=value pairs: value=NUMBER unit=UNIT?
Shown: value=1.3 unit=V
